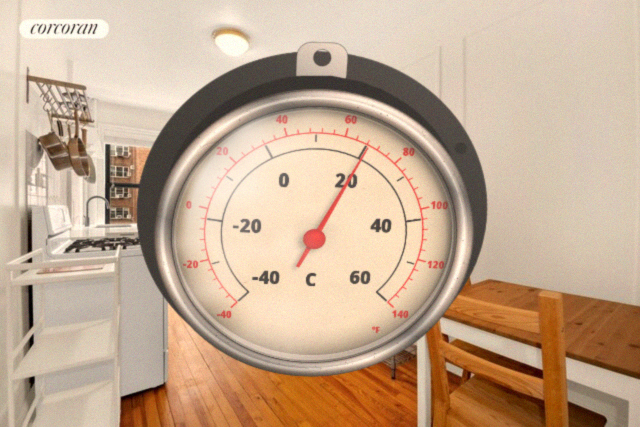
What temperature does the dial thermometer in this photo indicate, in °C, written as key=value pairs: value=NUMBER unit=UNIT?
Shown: value=20 unit=°C
